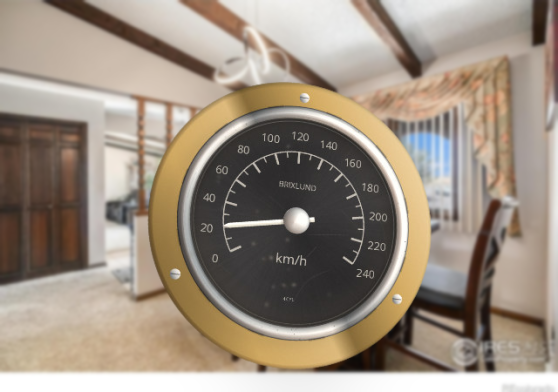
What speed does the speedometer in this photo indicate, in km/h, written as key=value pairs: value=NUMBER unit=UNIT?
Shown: value=20 unit=km/h
